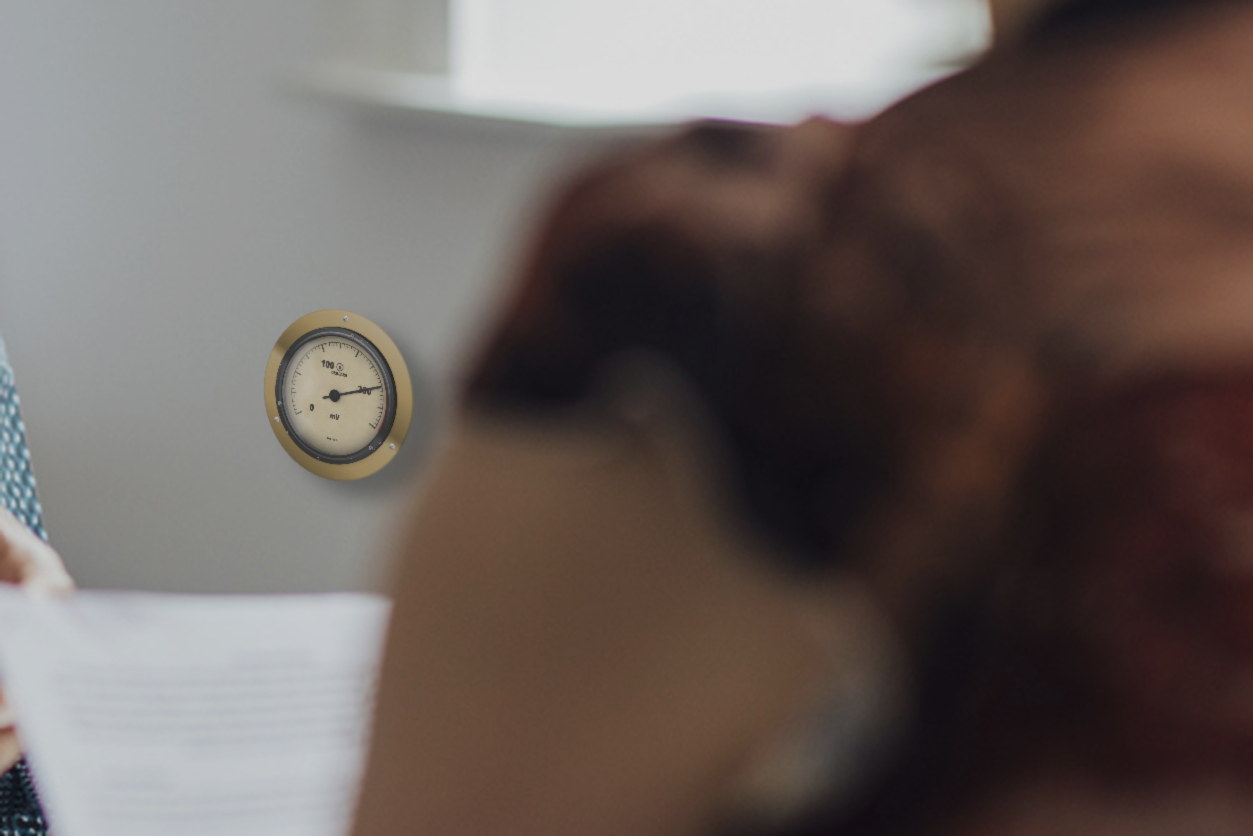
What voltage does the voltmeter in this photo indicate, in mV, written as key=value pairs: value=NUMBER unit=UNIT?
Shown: value=200 unit=mV
